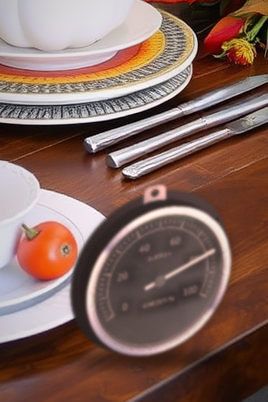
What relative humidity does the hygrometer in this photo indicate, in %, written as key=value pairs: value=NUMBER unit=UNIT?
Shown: value=80 unit=%
